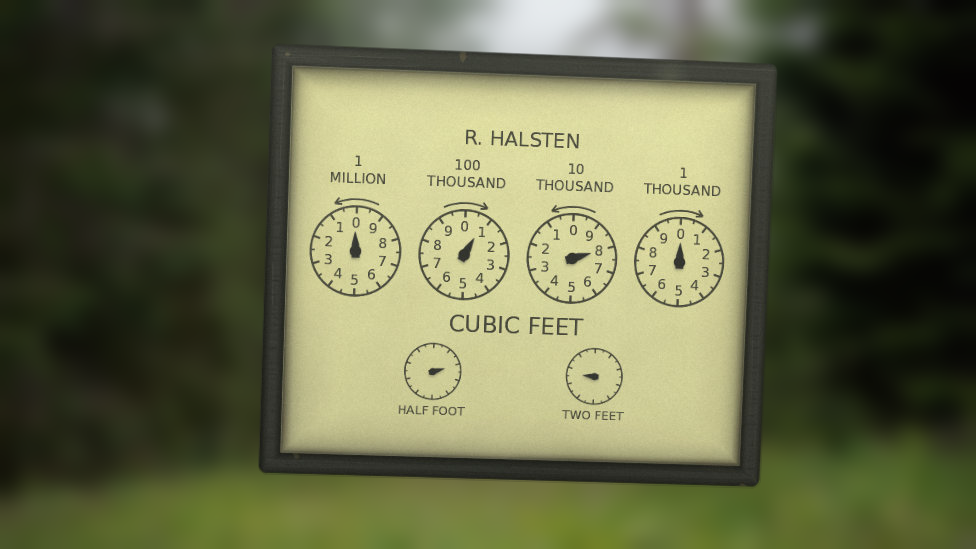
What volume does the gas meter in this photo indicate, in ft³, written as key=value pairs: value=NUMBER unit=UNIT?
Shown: value=8000 unit=ft³
